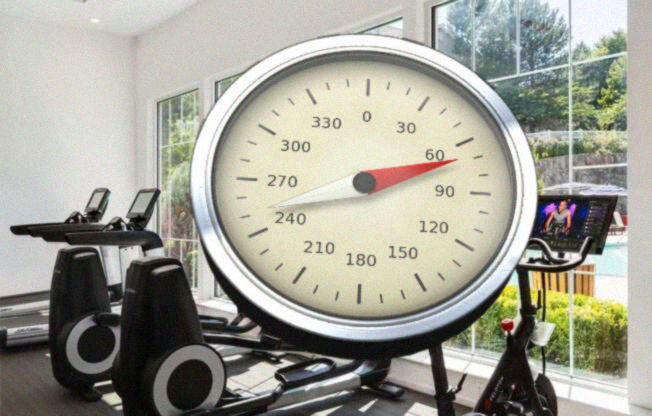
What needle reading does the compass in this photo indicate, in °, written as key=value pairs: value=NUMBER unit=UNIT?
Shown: value=70 unit=°
